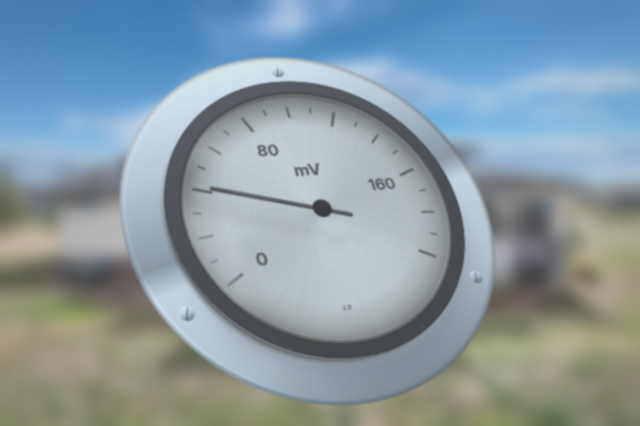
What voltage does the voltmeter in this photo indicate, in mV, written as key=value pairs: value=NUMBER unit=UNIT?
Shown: value=40 unit=mV
